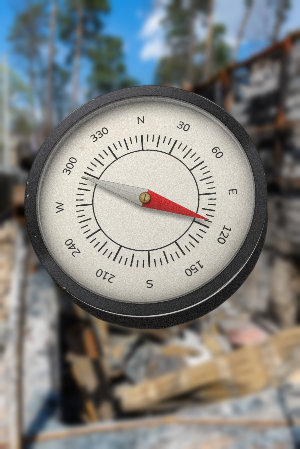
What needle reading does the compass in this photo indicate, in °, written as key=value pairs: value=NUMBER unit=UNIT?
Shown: value=115 unit=°
